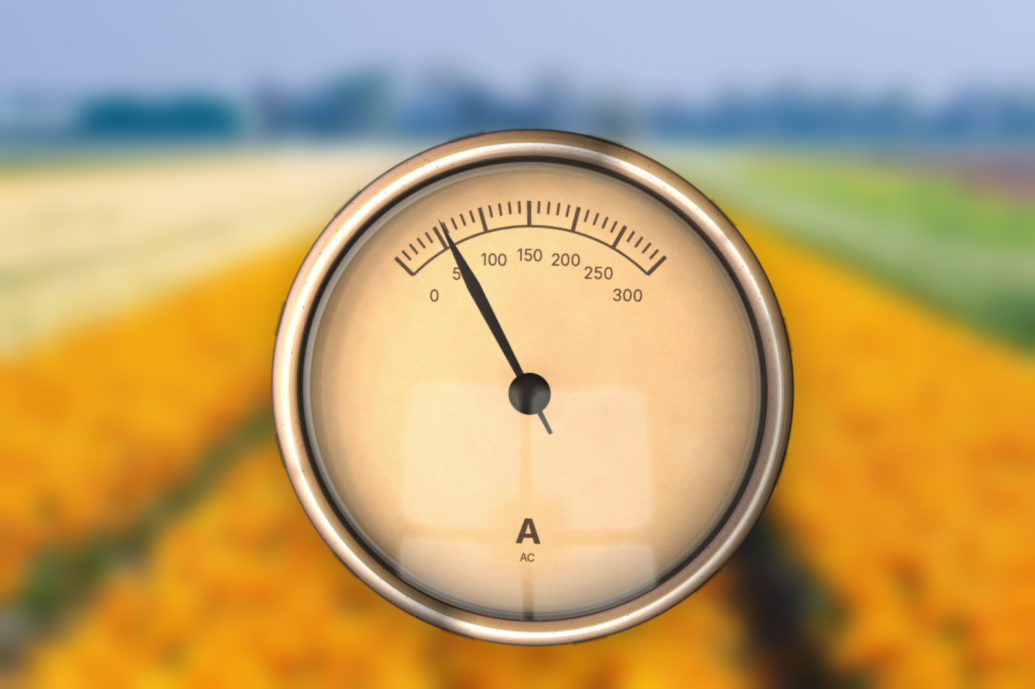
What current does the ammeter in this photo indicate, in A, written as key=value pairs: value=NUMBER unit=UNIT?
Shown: value=60 unit=A
